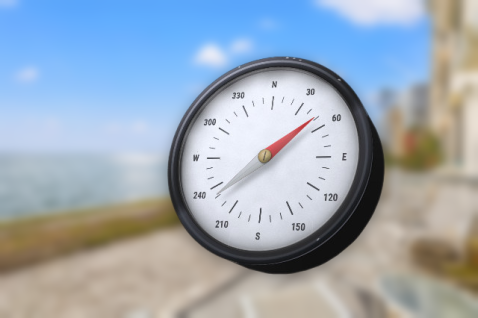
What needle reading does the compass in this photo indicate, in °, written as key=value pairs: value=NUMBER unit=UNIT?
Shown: value=50 unit=°
